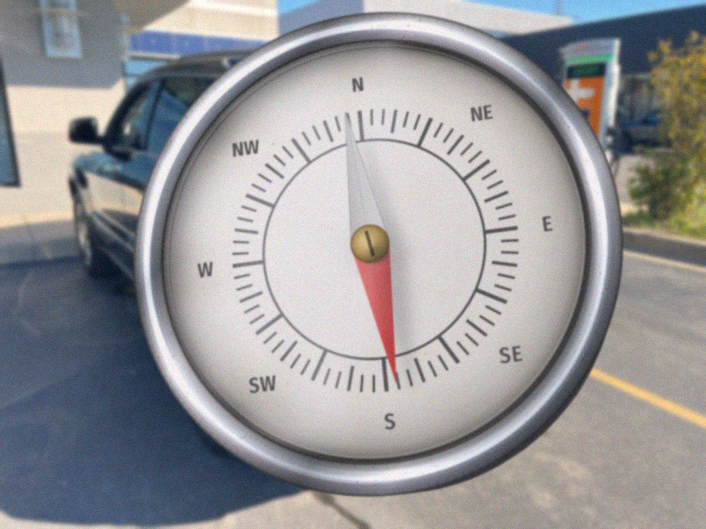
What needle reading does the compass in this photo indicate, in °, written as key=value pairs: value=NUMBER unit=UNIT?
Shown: value=175 unit=°
